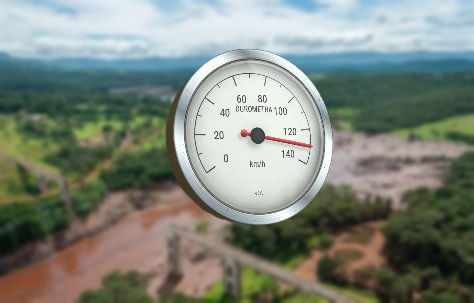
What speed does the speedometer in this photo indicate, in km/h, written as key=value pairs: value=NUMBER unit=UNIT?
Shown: value=130 unit=km/h
